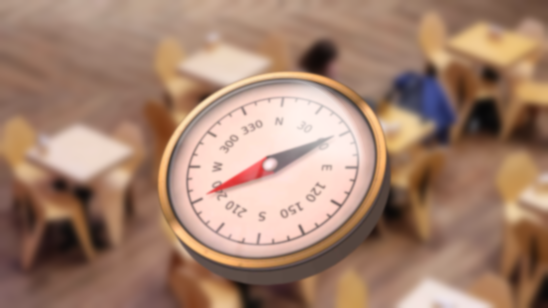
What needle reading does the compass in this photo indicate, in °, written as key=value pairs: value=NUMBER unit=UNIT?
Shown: value=240 unit=°
